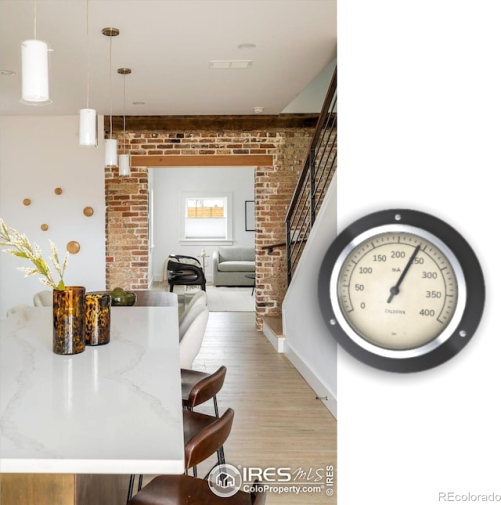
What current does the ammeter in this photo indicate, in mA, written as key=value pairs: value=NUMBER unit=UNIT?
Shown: value=240 unit=mA
